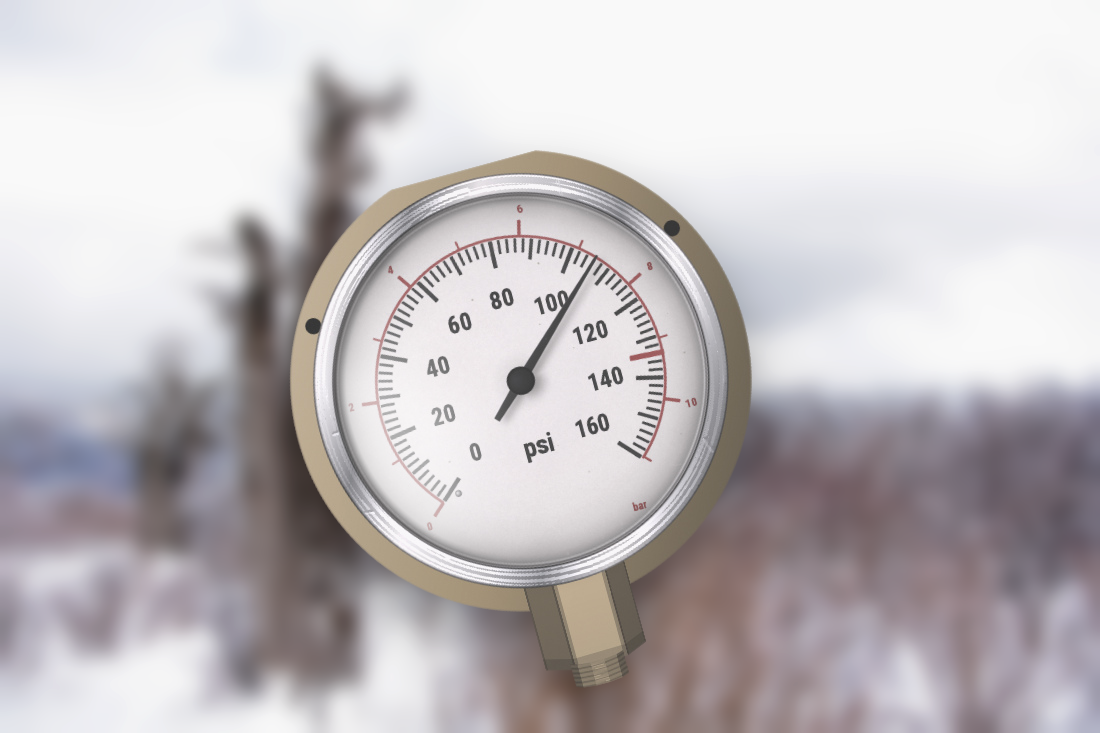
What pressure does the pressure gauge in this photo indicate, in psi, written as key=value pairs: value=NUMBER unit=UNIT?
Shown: value=106 unit=psi
